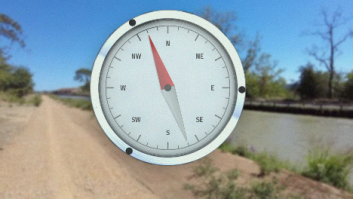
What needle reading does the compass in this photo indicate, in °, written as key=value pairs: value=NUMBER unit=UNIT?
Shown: value=340 unit=°
